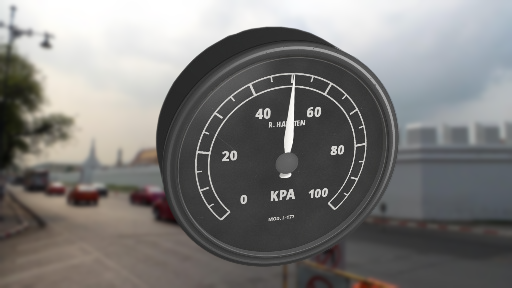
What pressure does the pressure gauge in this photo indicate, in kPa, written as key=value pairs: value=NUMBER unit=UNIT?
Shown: value=50 unit=kPa
